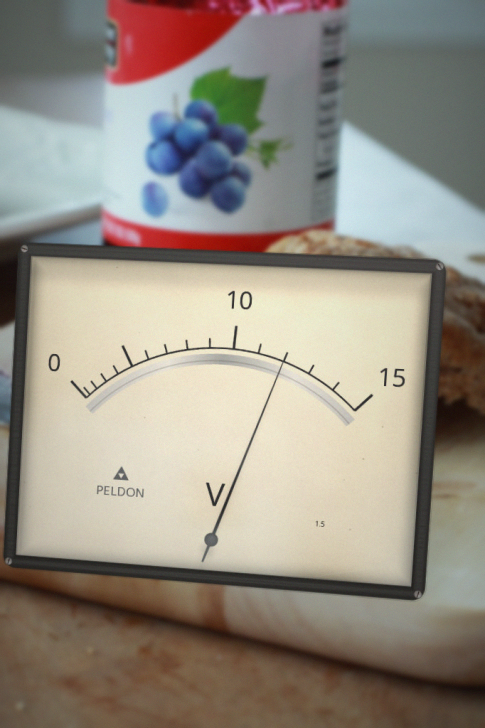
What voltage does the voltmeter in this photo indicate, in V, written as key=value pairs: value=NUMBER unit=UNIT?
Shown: value=12 unit=V
